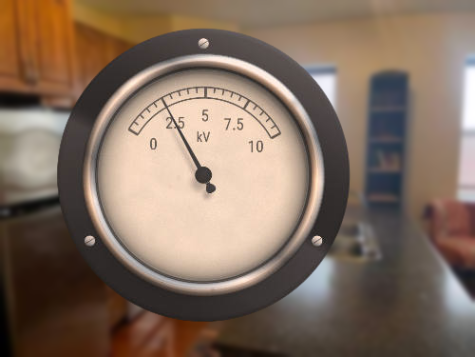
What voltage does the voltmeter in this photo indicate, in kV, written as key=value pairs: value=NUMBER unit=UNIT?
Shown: value=2.5 unit=kV
